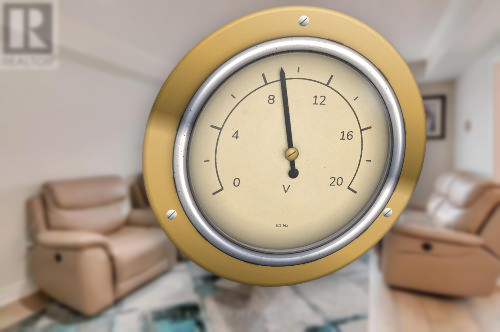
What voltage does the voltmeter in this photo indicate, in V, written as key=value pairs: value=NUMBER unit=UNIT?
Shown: value=9 unit=V
